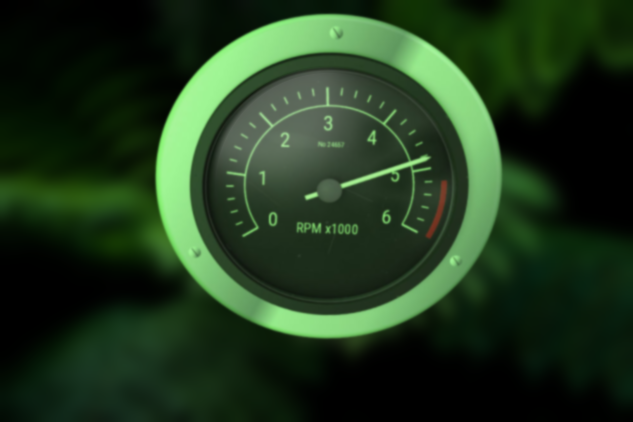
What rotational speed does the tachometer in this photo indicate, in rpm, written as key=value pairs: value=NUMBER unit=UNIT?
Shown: value=4800 unit=rpm
